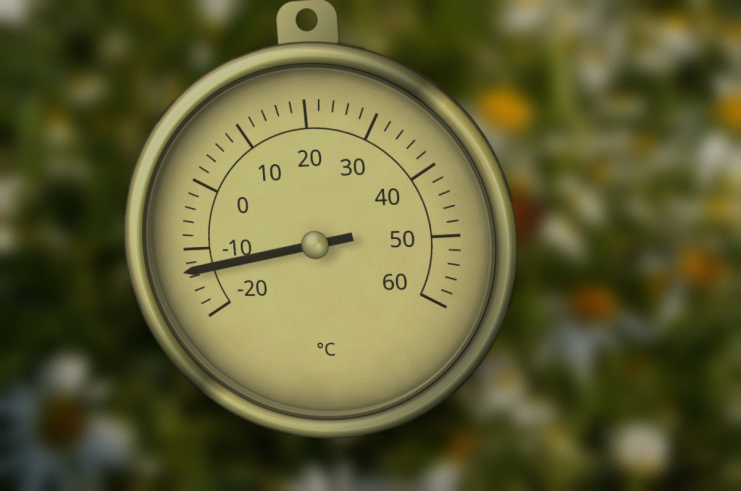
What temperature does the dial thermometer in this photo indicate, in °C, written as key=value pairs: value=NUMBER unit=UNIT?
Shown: value=-13 unit=°C
